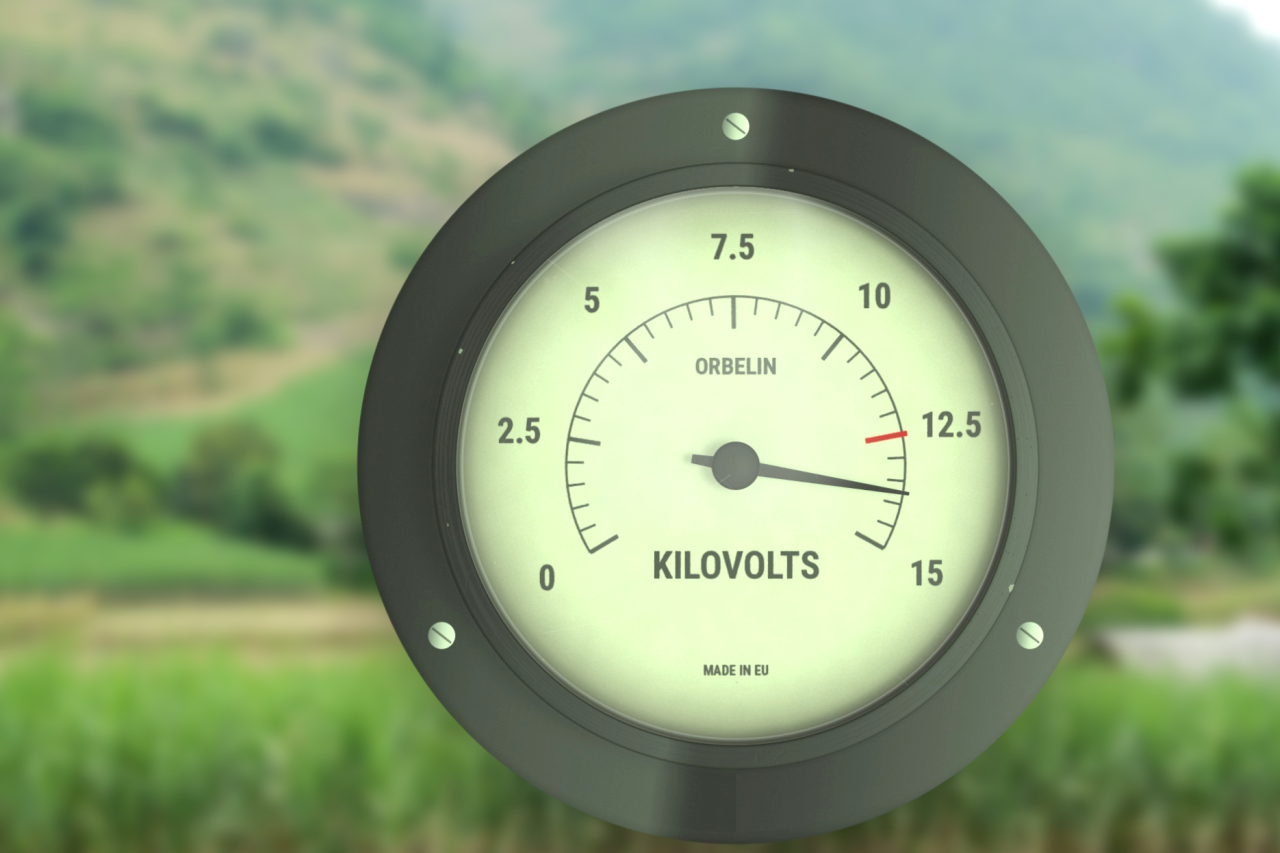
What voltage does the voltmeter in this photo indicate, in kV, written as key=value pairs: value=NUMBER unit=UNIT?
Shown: value=13.75 unit=kV
